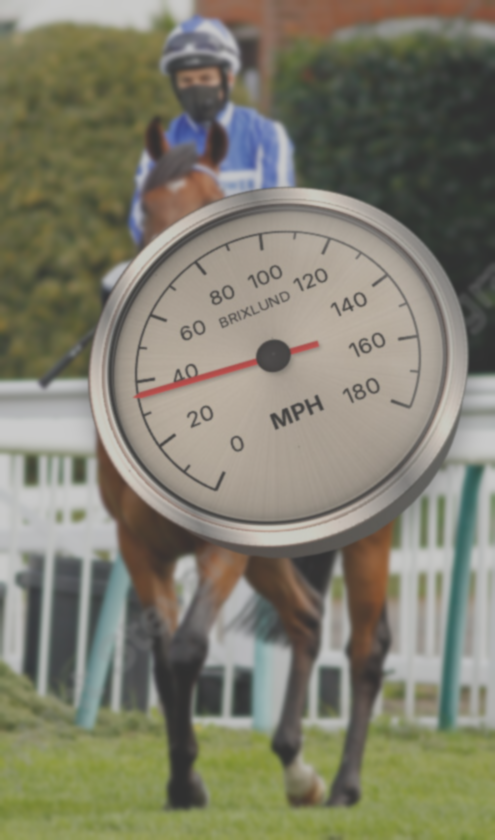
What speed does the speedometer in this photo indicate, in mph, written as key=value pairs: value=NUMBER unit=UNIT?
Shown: value=35 unit=mph
